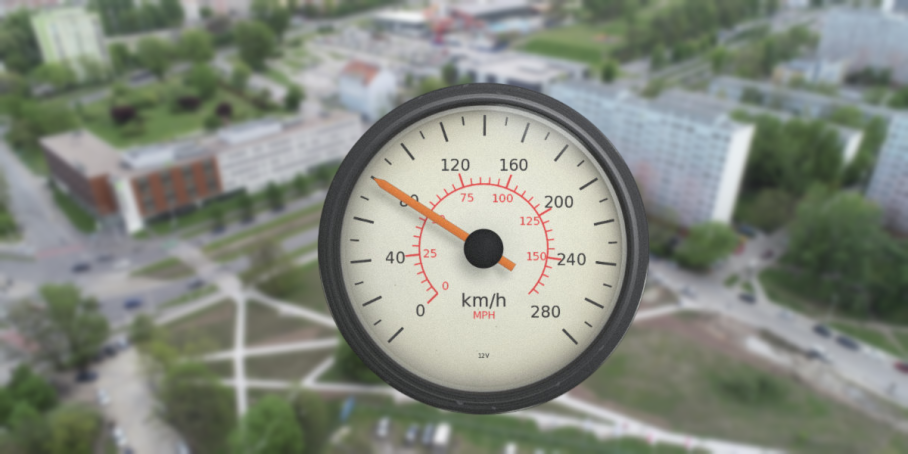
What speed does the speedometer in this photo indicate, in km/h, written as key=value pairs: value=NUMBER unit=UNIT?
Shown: value=80 unit=km/h
